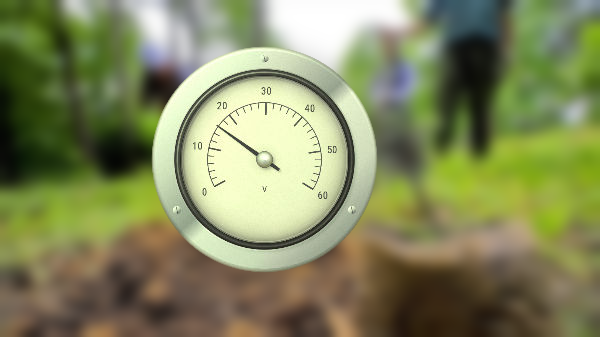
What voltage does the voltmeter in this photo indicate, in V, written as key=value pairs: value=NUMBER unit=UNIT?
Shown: value=16 unit=V
